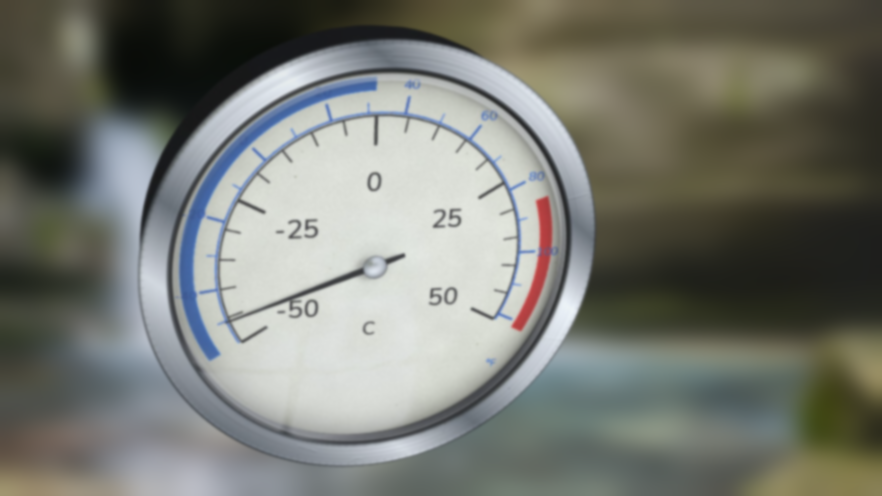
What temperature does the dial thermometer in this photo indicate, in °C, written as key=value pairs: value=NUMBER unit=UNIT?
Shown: value=-45 unit=°C
